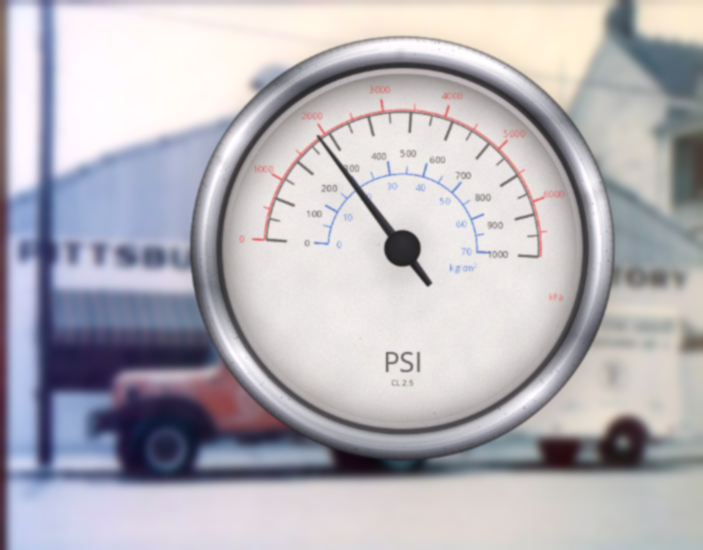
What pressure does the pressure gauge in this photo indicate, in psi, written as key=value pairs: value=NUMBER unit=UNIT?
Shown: value=275 unit=psi
